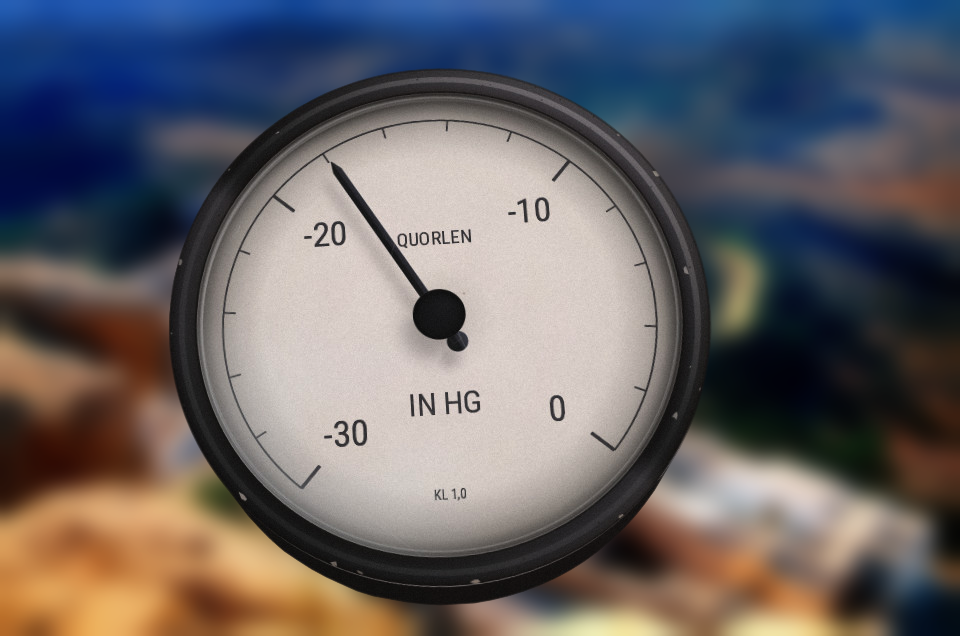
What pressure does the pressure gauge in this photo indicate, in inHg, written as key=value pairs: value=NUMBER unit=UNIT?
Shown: value=-18 unit=inHg
